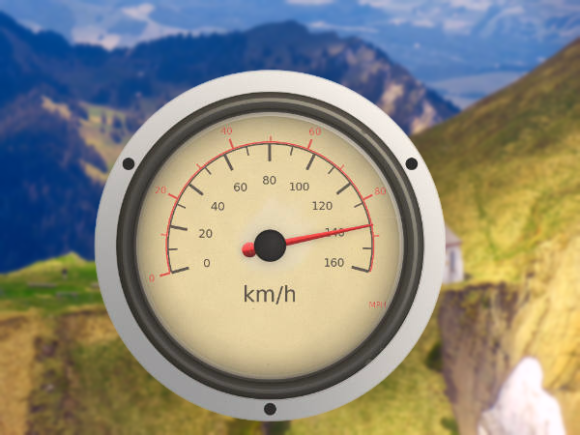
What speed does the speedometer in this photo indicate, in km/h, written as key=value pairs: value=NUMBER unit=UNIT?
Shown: value=140 unit=km/h
